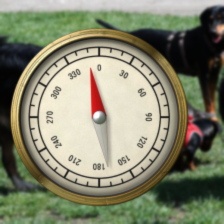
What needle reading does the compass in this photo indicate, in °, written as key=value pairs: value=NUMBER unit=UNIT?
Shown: value=350 unit=°
